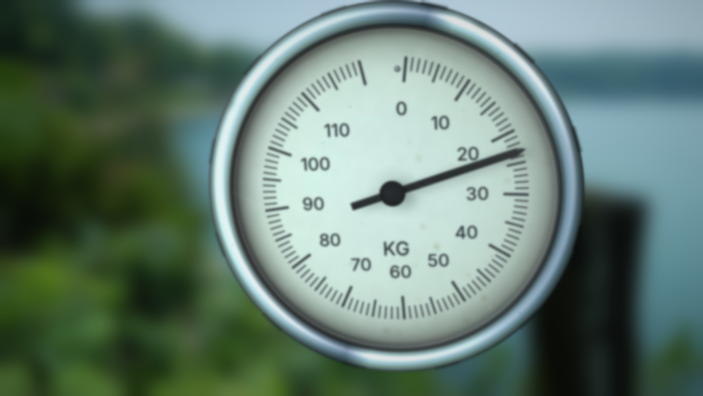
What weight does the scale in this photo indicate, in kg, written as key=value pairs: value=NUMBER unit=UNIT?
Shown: value=23 unit=kg
